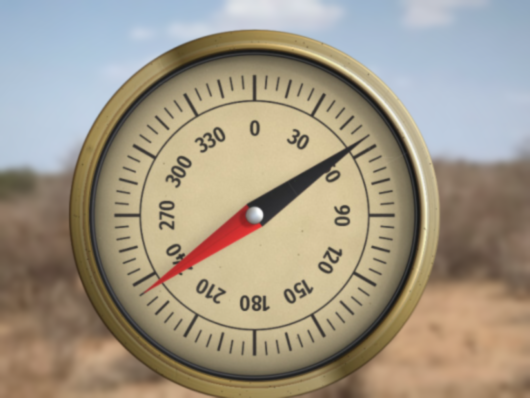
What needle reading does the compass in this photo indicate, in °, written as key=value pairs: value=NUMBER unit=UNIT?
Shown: value=235 unit=°
